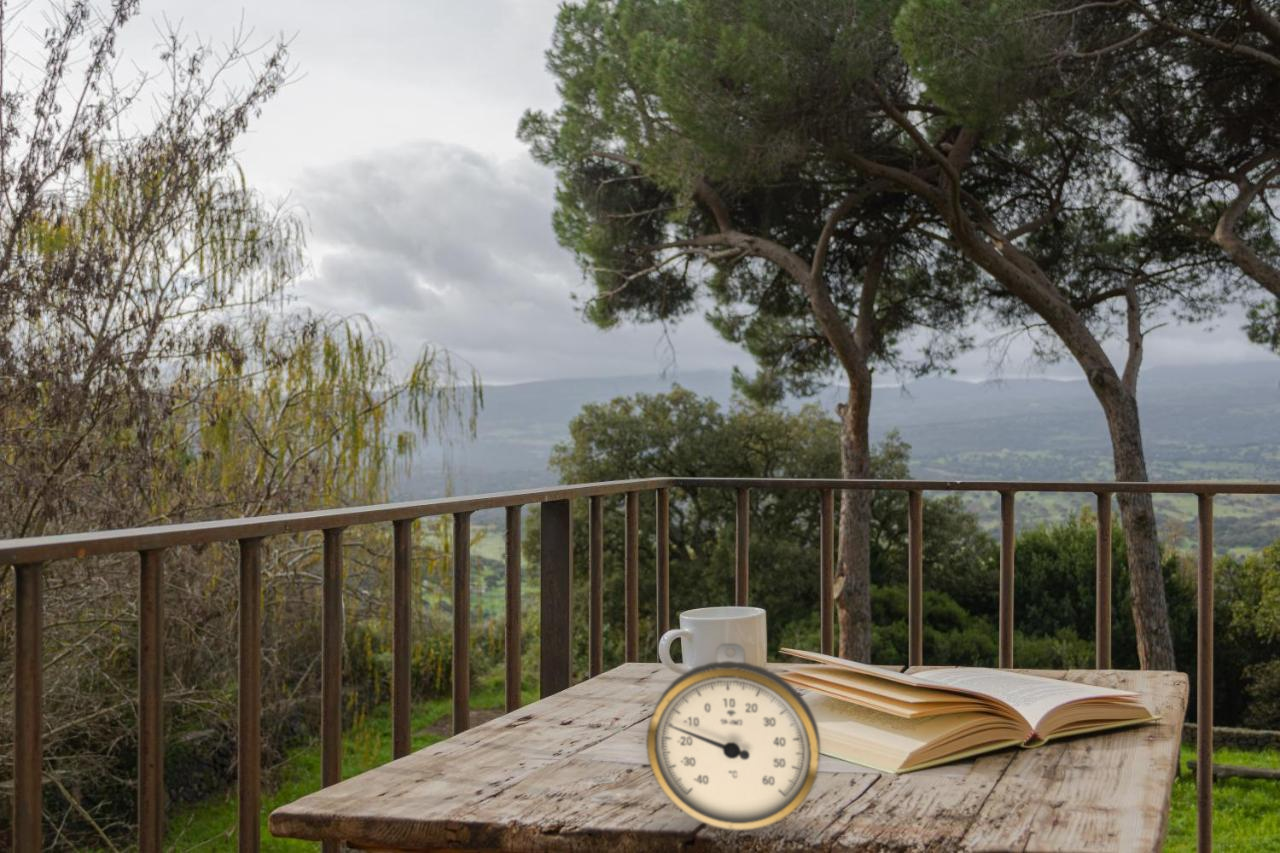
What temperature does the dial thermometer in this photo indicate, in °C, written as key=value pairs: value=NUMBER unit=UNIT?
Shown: value=-15 unit=°C
